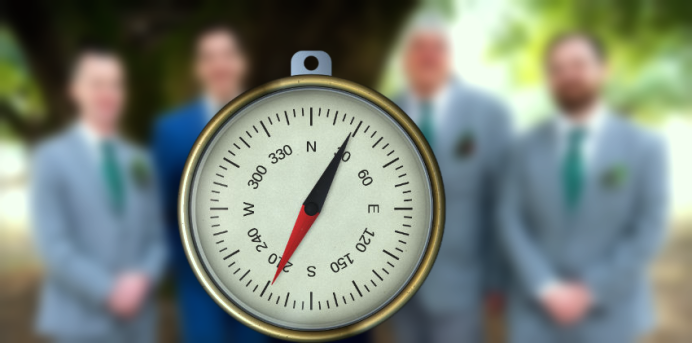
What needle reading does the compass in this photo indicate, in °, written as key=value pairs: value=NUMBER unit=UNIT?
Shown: value=207.5 unit=°
